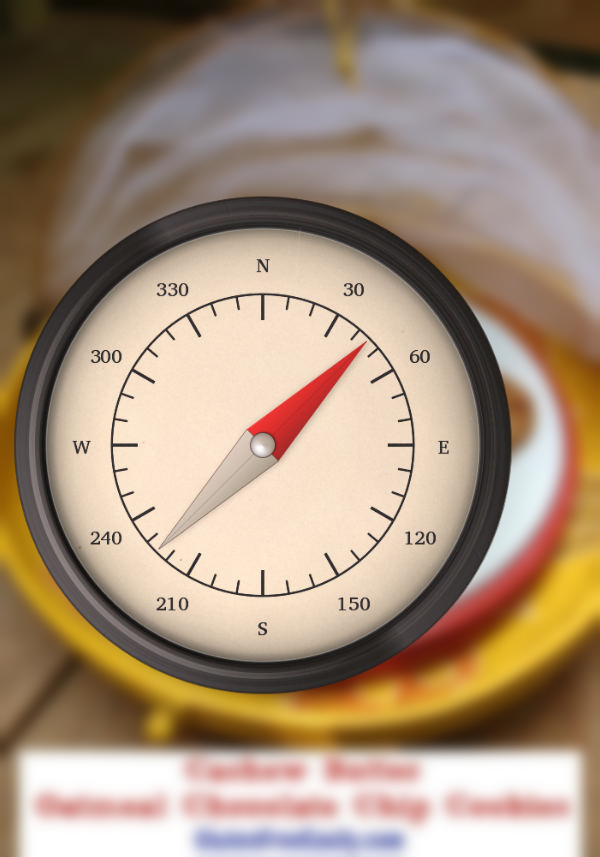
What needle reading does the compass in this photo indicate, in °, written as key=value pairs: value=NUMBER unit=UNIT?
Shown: value=45 unit=°
